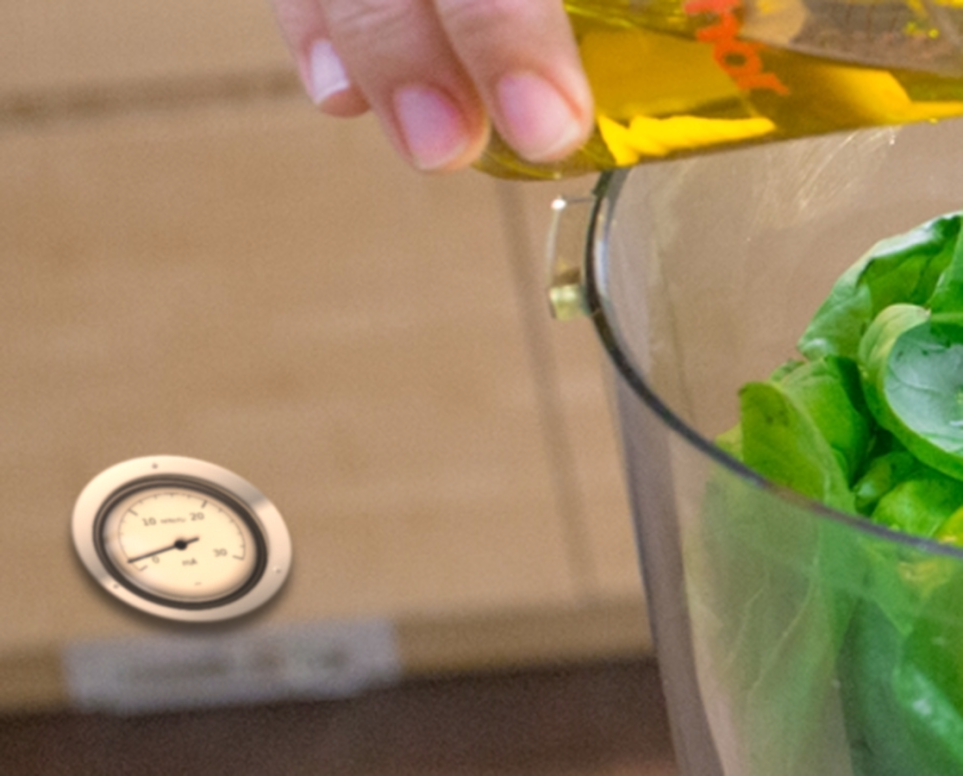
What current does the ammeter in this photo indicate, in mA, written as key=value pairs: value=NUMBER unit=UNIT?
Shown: value=2 unit=mA
